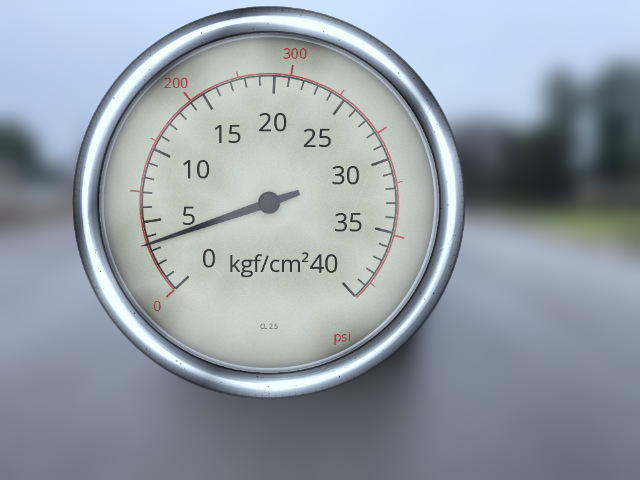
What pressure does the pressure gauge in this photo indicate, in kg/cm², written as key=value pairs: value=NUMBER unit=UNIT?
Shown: value=3.5 unit=kg/cm²
